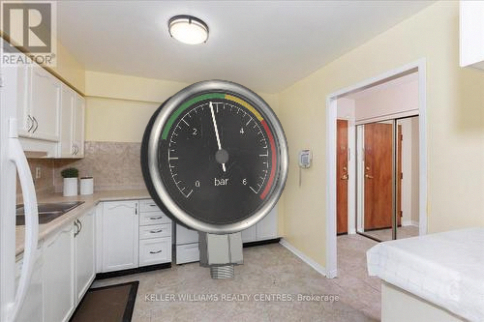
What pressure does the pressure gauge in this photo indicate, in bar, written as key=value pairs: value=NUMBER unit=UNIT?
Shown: value=2.8 unit=bar
